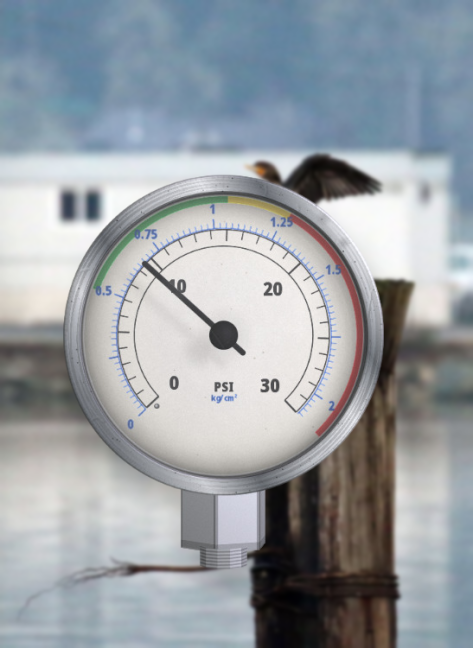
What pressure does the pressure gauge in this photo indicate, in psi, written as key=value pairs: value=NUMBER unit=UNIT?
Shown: value=9.5 unit=psi
